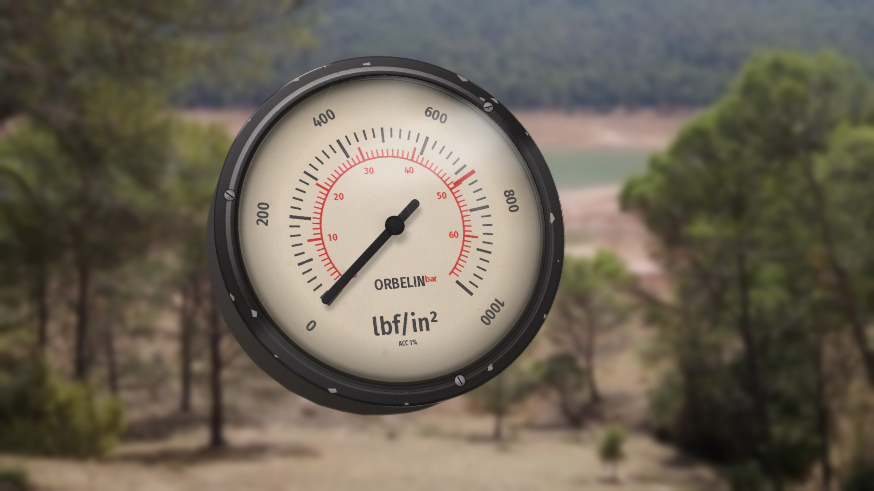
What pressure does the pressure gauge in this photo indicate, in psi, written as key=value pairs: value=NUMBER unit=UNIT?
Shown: value=10 unit=psi
